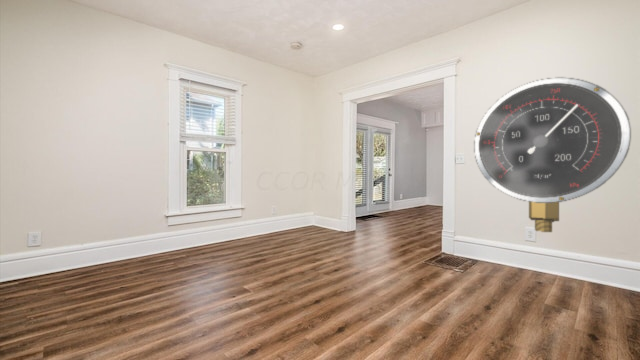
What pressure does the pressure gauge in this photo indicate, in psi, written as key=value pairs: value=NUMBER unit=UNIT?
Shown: value=130 unit=psi
